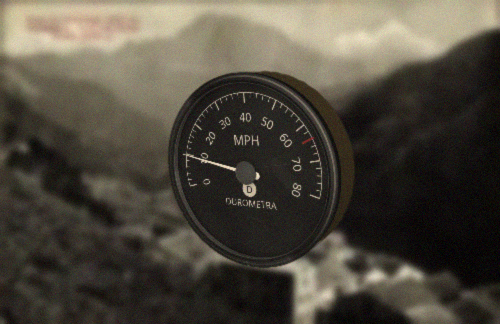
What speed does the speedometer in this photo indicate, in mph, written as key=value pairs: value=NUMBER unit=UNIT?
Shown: value=10 unit=mph
